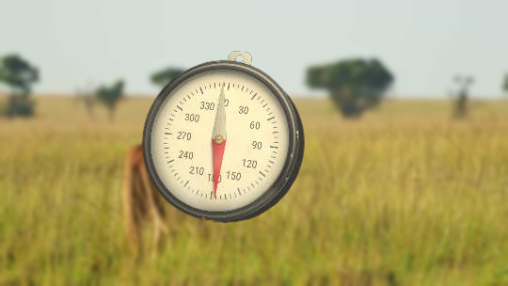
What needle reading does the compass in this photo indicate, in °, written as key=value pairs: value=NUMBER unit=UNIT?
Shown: value=175 unit=°
